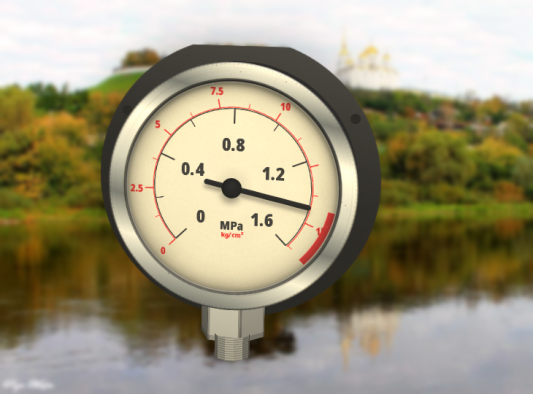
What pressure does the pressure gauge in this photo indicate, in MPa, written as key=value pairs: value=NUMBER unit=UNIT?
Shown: value=1.4 unit=MPa
